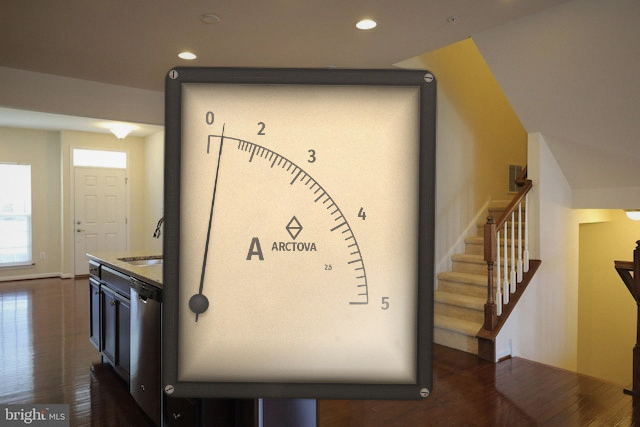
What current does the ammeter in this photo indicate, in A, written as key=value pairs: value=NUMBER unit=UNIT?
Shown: value=1 unit=A
